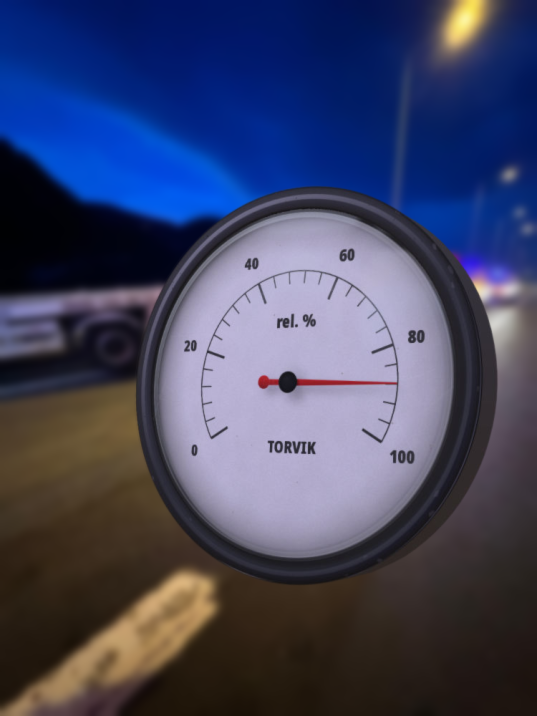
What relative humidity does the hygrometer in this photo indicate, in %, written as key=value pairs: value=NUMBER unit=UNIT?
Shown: value=88 unit=%
